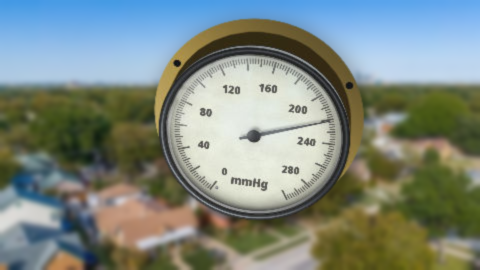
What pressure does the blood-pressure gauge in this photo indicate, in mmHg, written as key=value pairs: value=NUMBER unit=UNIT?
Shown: value=220 unit=mmHg
